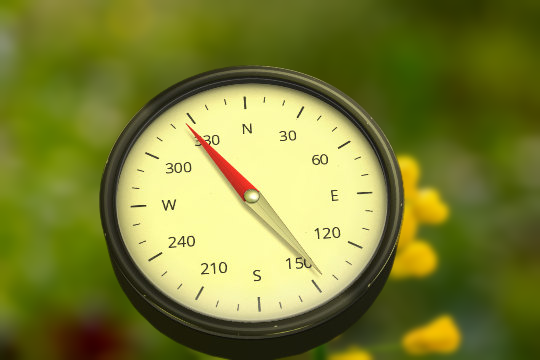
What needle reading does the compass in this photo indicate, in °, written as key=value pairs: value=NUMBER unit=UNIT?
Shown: value=325 unit=°
